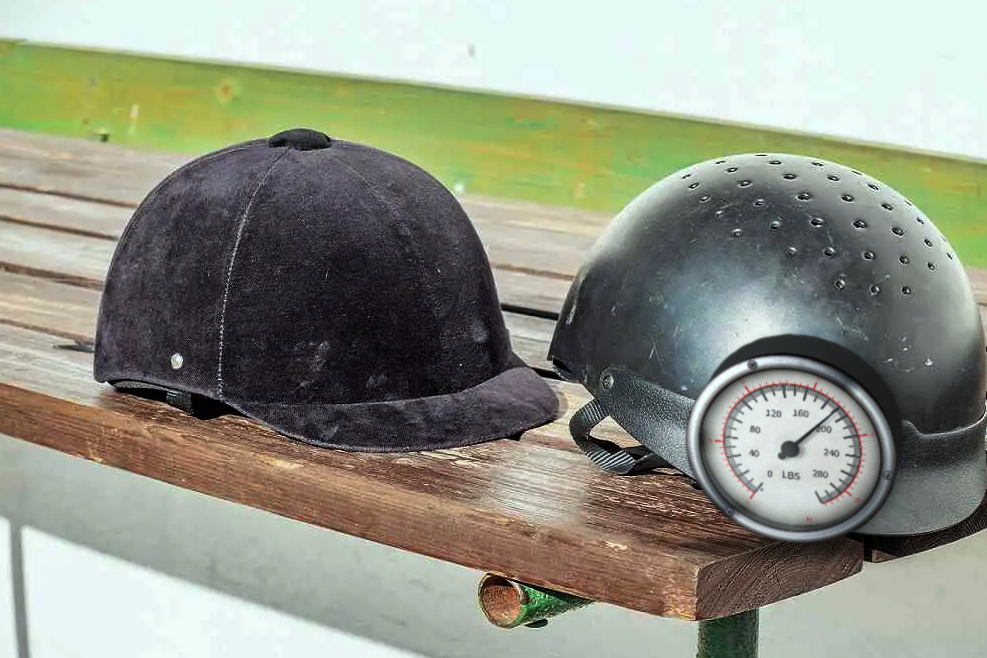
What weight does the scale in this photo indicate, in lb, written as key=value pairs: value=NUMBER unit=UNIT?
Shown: value=190 unit=lb
